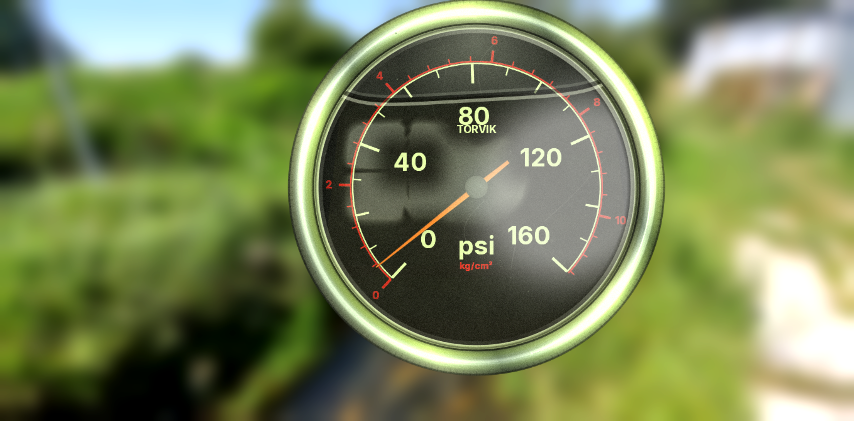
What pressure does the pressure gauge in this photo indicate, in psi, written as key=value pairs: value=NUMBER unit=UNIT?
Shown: value=5 unit=psi
